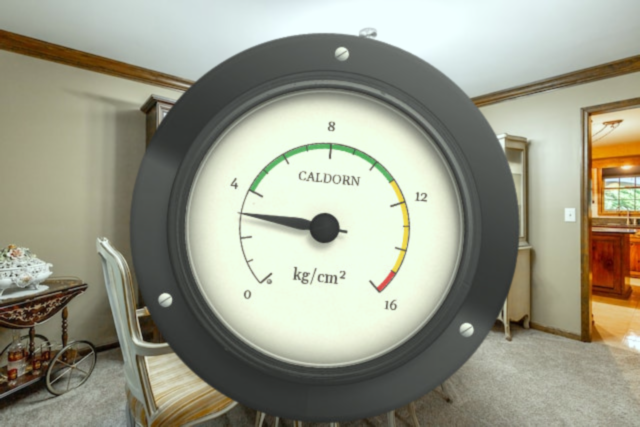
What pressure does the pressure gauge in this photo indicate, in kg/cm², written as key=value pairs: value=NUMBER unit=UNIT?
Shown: value=3 unit=kg/cm²
